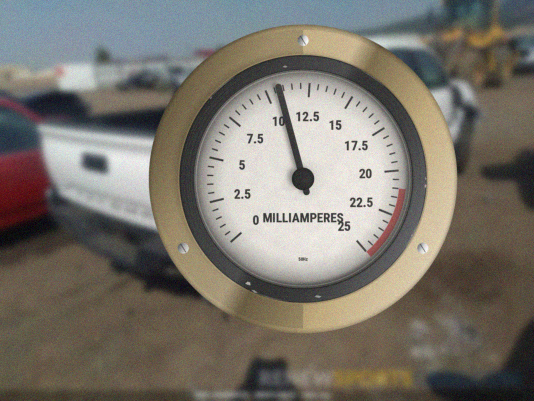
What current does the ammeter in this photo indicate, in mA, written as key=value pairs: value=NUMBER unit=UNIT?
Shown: value=10.75 unit=mA
